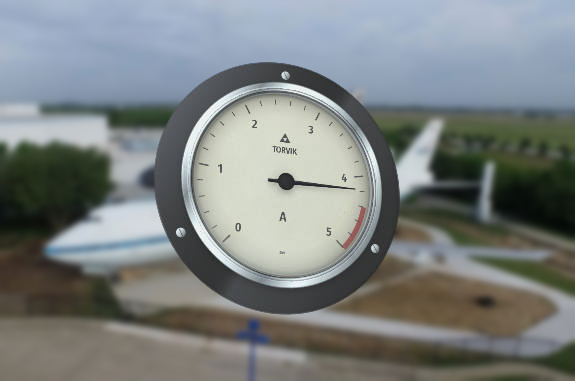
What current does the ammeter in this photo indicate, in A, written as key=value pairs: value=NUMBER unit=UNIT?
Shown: value=4.2 unit=A
